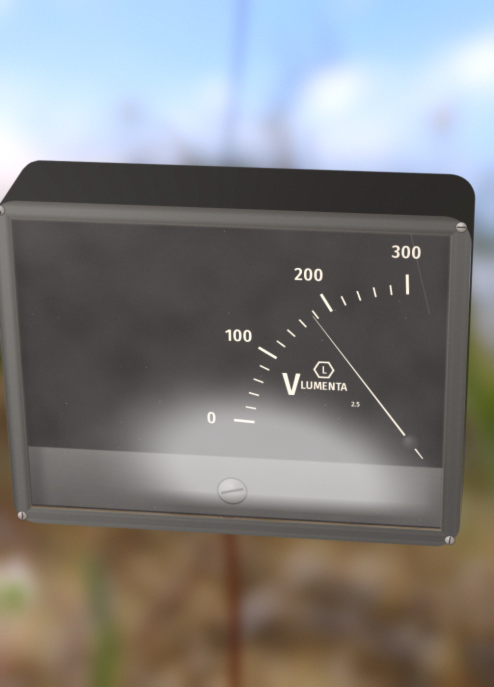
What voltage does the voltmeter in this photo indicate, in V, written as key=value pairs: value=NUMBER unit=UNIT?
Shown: value=180 unit=V
